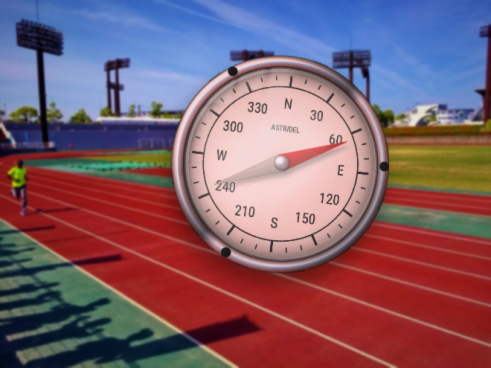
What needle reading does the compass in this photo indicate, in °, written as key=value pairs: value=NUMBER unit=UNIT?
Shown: value=65 unit=°
